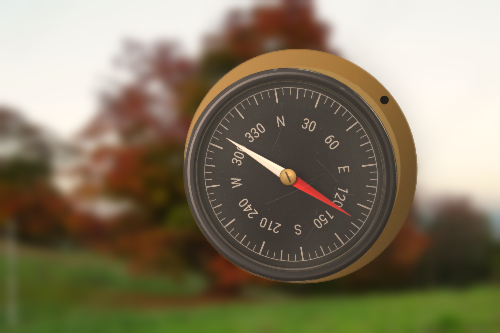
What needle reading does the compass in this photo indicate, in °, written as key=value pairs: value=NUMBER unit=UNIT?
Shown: value=130 unit=°
